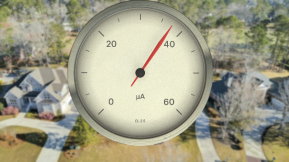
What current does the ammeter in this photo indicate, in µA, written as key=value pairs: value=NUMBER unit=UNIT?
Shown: value=37.5 unit=µA
